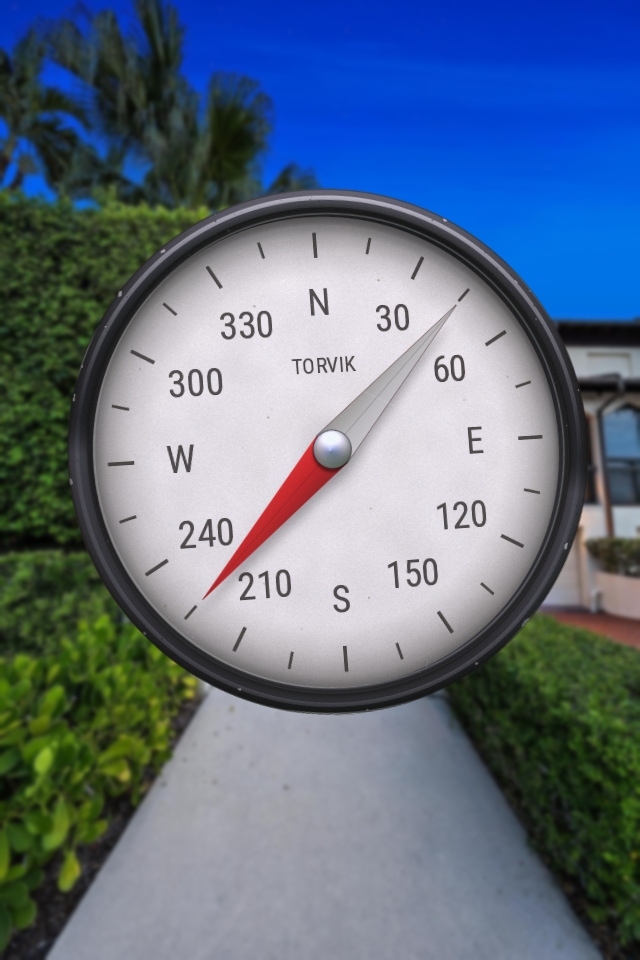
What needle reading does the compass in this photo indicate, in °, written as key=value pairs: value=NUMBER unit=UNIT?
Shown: value=225 unit=°
